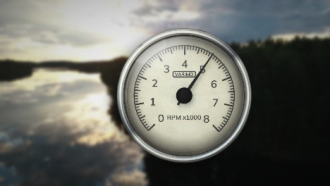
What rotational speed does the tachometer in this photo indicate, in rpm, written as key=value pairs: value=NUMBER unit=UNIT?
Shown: value=5000 unit=rpm
